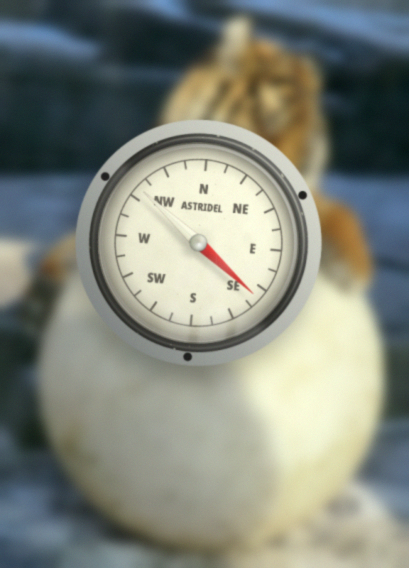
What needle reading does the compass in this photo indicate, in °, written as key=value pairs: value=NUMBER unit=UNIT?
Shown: value=127.5 unit=°
